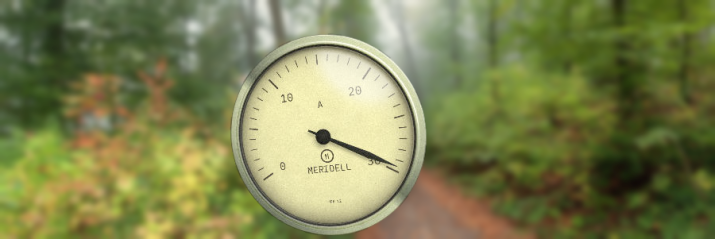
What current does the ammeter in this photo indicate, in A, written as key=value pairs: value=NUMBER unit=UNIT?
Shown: value=29.5 unit=A
